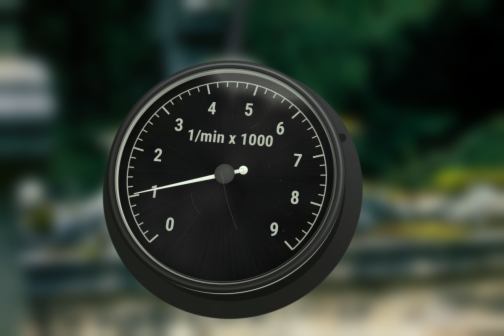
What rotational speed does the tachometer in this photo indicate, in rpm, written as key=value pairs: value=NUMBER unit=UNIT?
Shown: value=1000 unit=rpm
